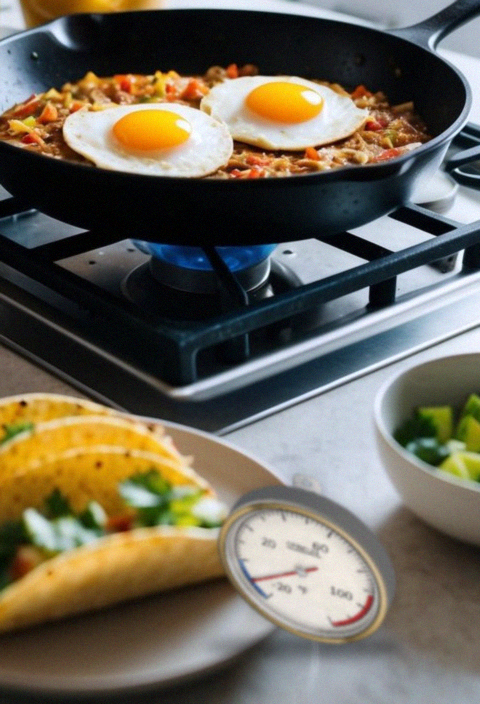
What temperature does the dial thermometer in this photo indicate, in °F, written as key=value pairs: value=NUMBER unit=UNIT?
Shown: value=-10 unit=°F
